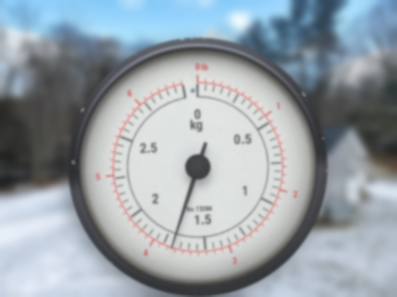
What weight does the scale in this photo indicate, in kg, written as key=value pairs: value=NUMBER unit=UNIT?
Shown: value=1.7 unit=kg
